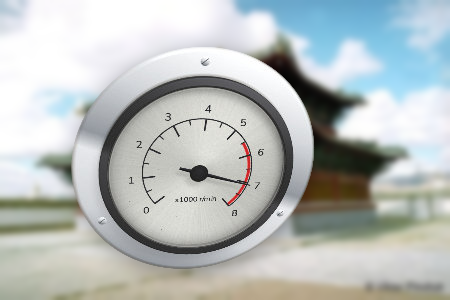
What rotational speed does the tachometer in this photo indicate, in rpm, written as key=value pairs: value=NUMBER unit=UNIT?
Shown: value=7000 unit=rpm
